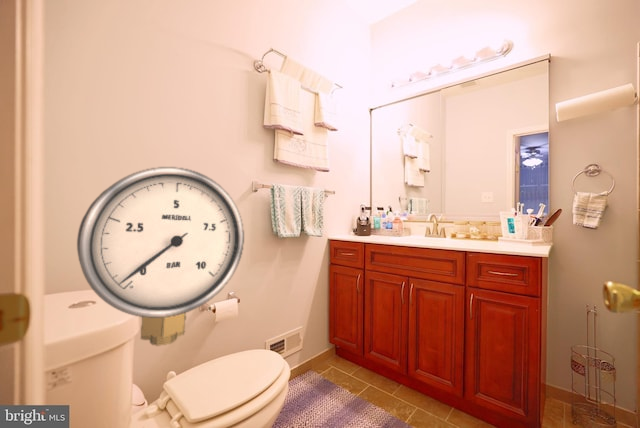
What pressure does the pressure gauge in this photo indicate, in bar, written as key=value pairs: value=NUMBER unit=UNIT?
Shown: value=0.25 unit=bar
